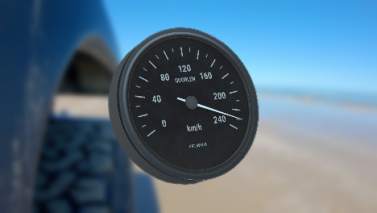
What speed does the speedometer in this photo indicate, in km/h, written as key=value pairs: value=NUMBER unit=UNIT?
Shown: value=230 unit=km/h
